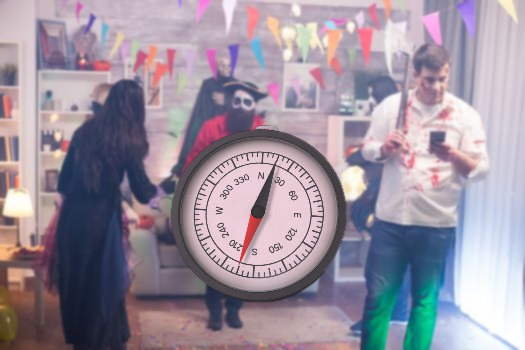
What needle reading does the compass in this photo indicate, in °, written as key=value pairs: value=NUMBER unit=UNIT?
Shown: value=195 unit=°
